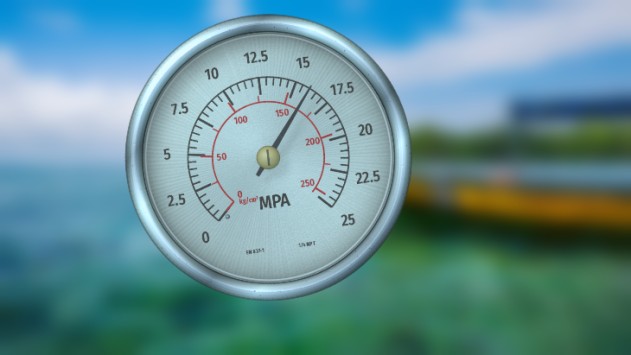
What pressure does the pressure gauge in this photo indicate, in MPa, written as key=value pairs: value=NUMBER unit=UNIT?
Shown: value=16 unit=MPa
